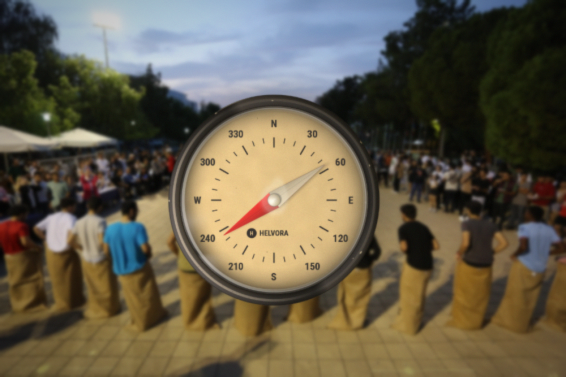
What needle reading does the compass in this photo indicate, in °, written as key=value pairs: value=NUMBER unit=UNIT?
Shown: value=235 unit=°
